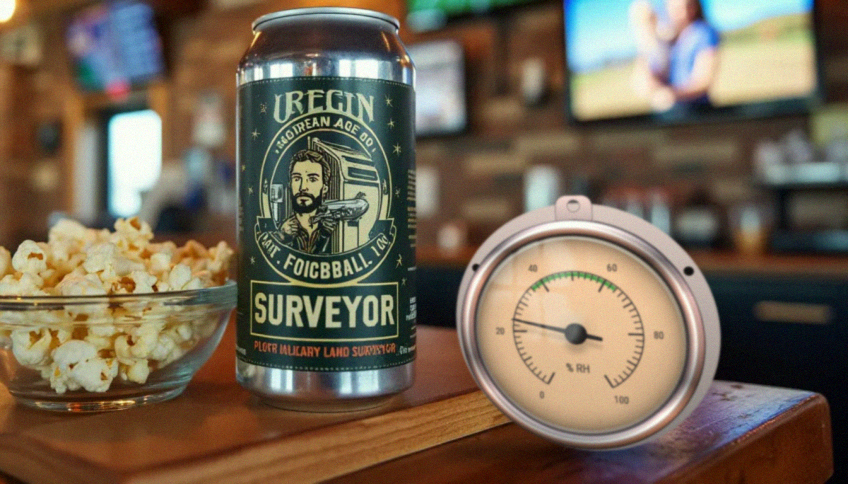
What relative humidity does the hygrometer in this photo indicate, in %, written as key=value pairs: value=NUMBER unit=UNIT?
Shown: value=24 unit=%
